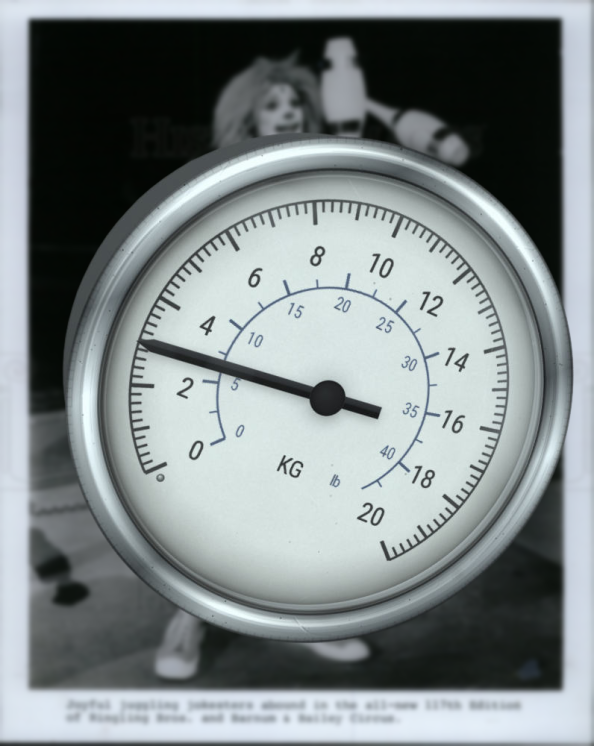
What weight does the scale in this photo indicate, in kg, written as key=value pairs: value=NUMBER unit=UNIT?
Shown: value=3 unit=kg
